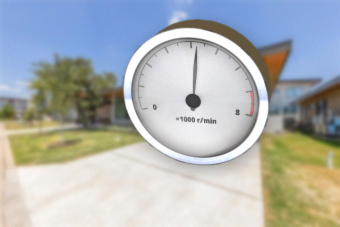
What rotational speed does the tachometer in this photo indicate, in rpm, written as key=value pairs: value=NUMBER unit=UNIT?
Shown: value=4250 unit=rpm
